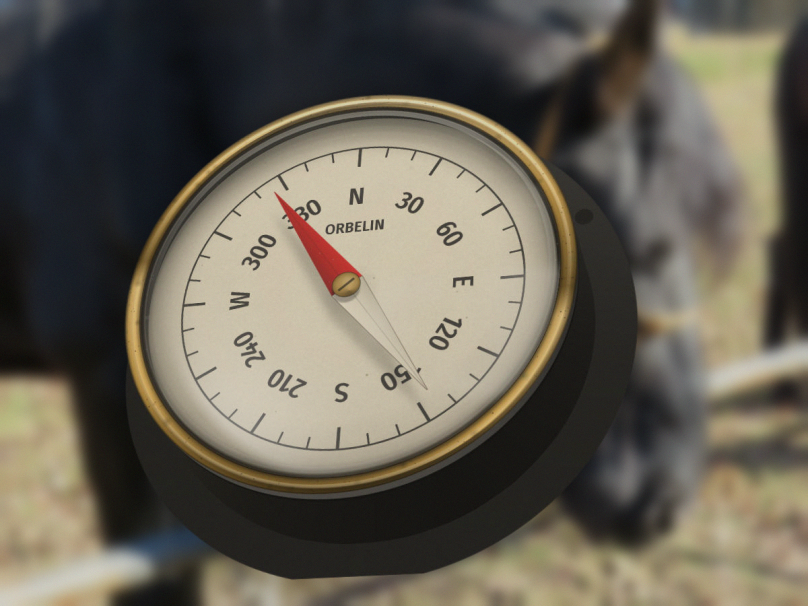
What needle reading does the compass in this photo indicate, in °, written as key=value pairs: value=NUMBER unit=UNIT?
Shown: value=325 unit=°
